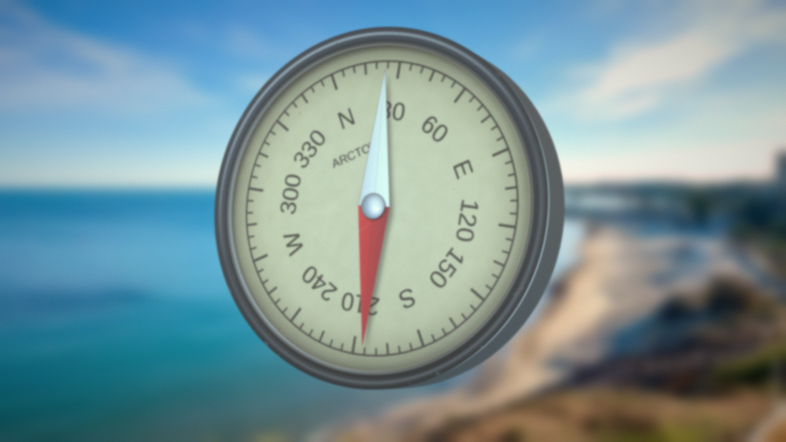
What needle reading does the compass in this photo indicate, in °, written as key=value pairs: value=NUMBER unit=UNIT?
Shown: value=205 unit=°
